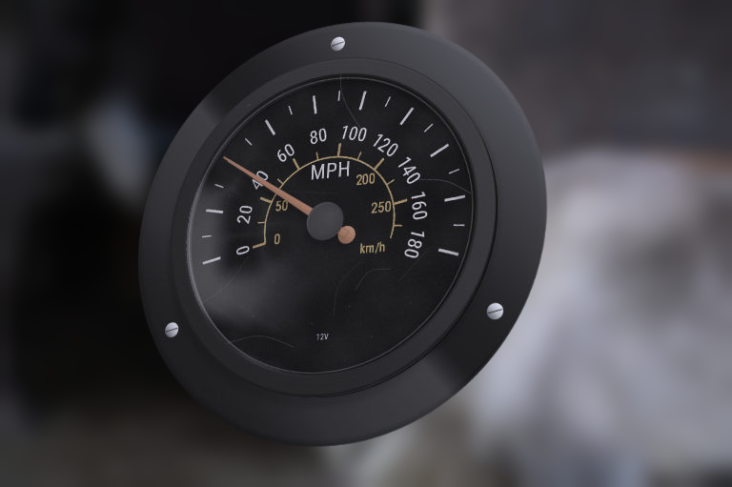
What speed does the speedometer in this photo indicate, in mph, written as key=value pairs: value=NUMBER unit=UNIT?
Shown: value=40 unit=mph
